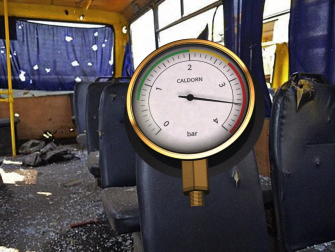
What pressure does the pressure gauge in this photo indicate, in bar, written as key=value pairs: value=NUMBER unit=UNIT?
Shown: value=3.5 unit=bar
